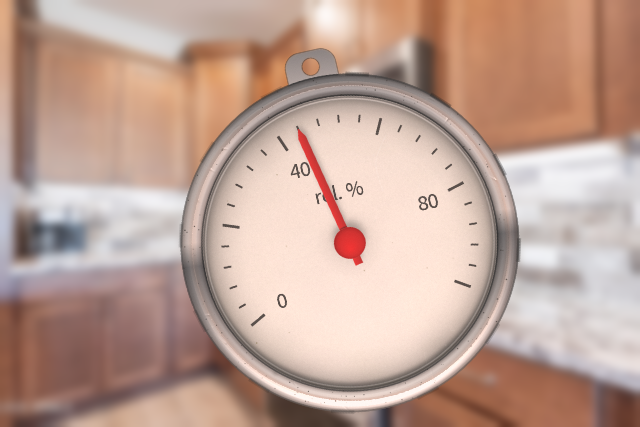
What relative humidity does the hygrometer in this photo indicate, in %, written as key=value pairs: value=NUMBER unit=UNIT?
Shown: value=44 unit=%
